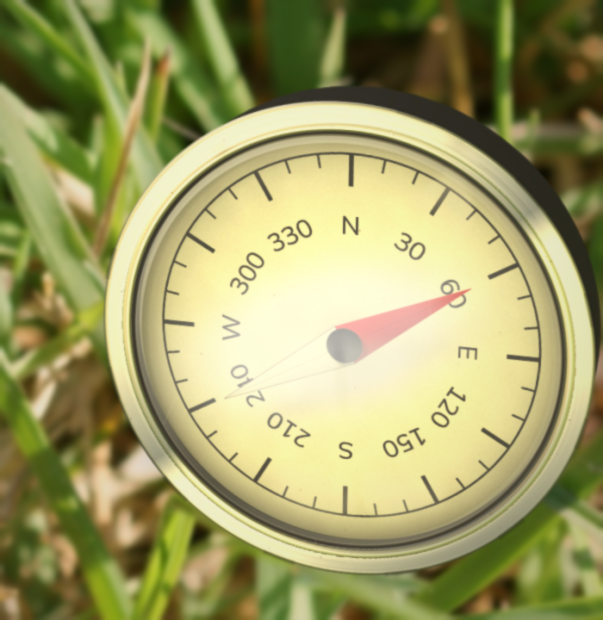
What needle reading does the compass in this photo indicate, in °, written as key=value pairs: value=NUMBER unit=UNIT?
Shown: value=60 unit=°
